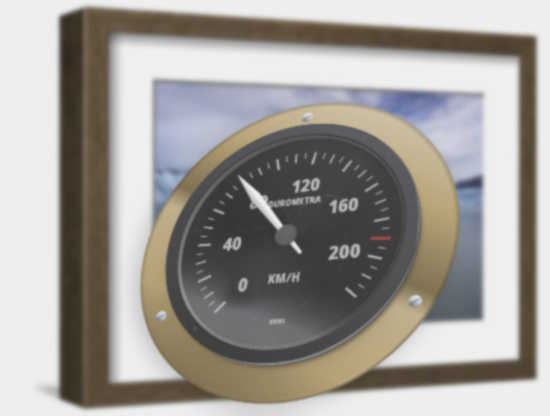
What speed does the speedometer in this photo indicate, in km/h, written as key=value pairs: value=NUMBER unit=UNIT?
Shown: value=80 unit=km/h
